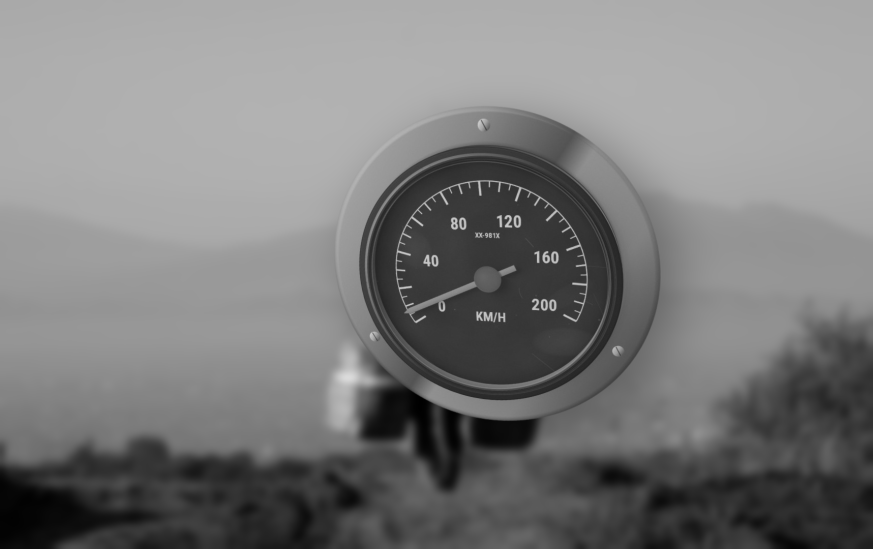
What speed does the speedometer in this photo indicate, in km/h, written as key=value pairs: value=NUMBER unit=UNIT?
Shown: value=7.5 unit=km/h
